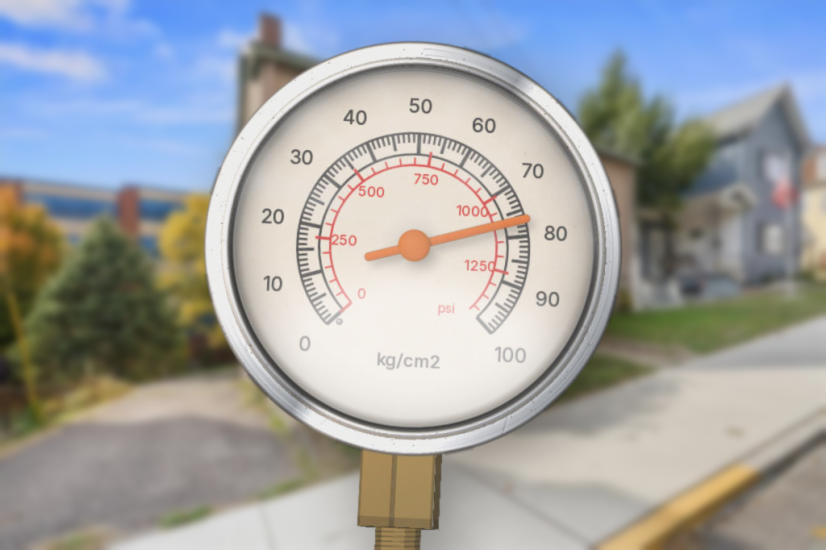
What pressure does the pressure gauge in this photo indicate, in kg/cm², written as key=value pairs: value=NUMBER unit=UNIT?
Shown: value=77 unit=kg/cm²
